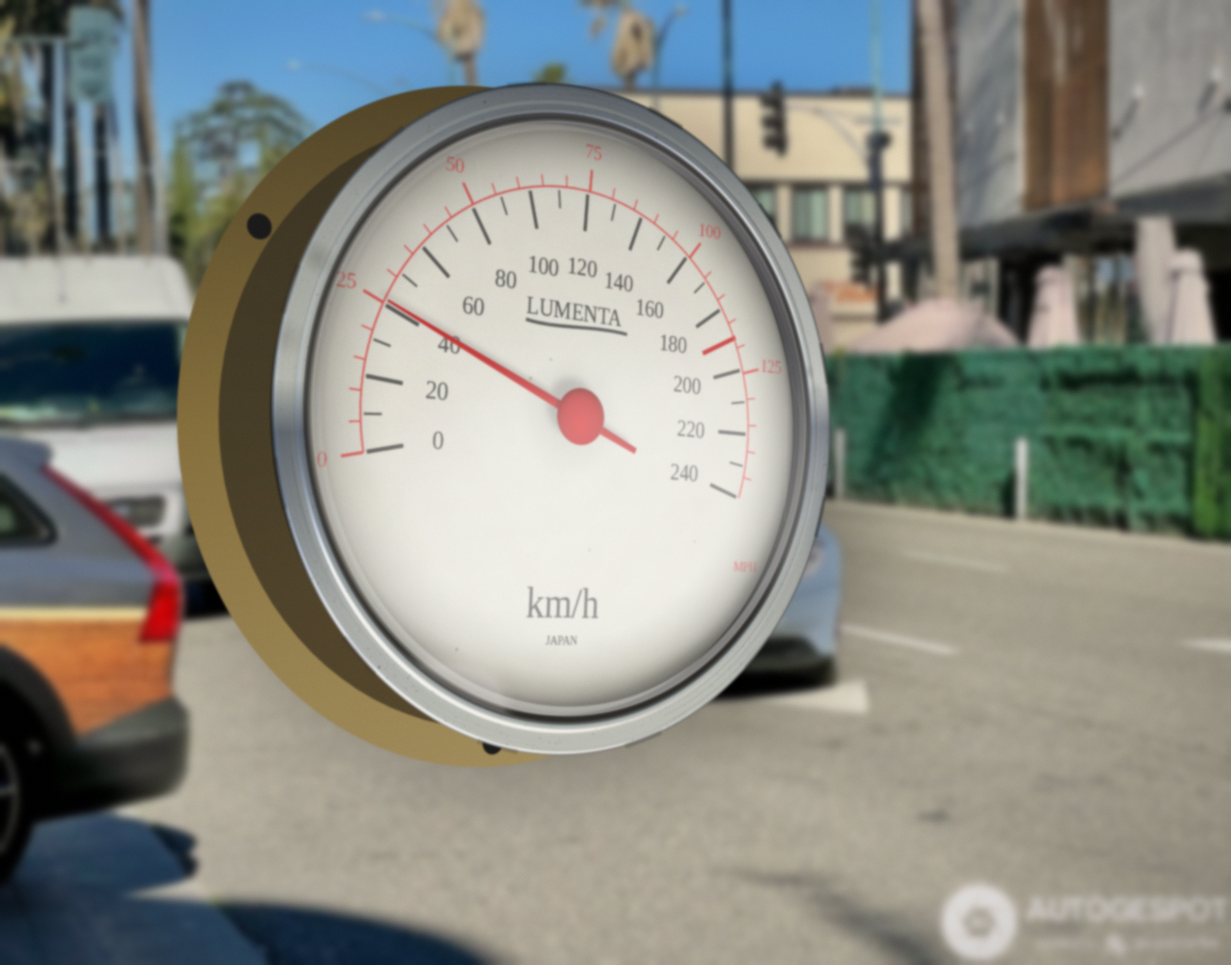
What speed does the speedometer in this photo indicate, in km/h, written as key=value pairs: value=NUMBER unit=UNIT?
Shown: value=40 unit=km/h
